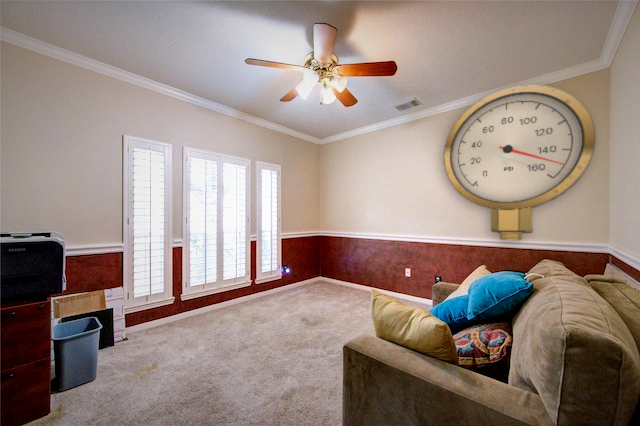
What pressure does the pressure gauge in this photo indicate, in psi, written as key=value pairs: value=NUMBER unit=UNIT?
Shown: value=150 unit=psi
